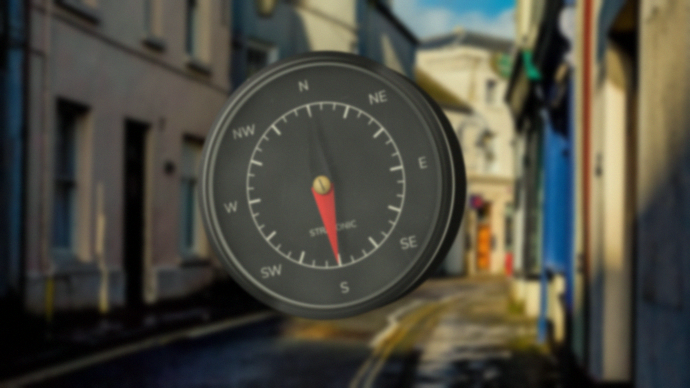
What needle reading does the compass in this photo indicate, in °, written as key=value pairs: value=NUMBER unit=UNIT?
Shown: value=180 unit=°
